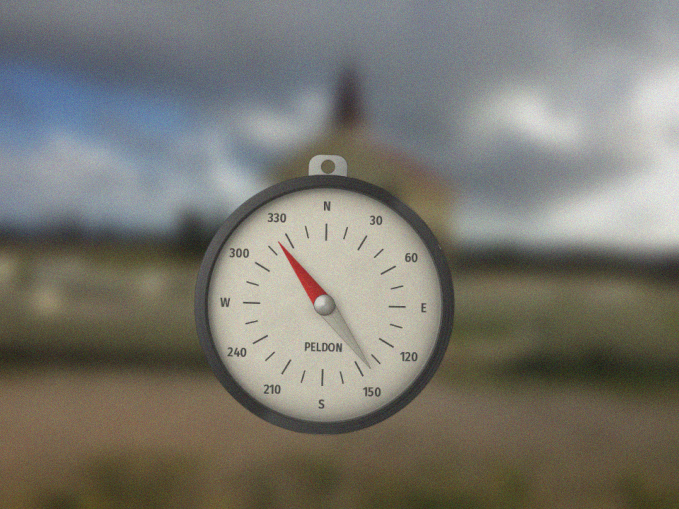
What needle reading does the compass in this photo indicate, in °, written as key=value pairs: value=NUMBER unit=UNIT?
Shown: value=322.5 unit=°
